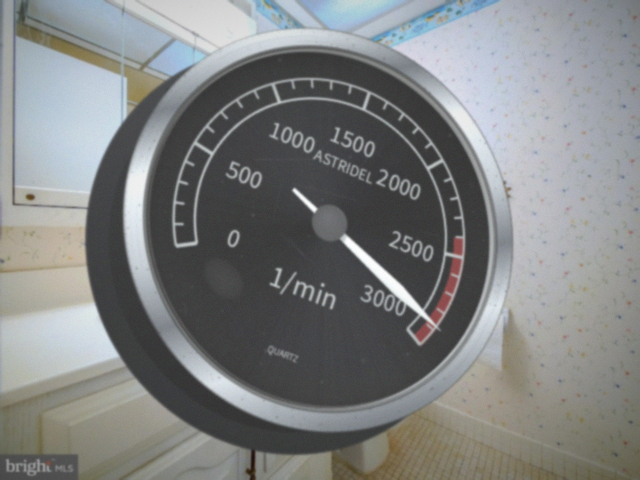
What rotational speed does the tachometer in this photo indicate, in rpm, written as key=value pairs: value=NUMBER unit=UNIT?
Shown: value=2900 unit=rpm
